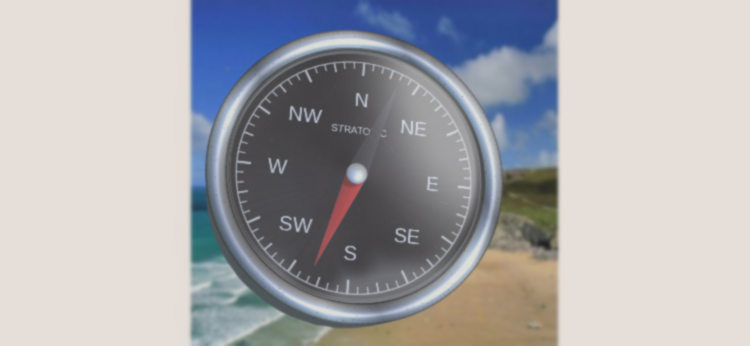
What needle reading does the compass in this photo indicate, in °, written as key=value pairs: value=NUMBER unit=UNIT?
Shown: value=200 unit=°
